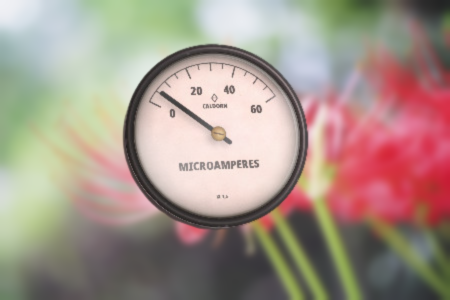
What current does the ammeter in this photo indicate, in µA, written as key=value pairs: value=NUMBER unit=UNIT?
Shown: value=5 unit=µA
